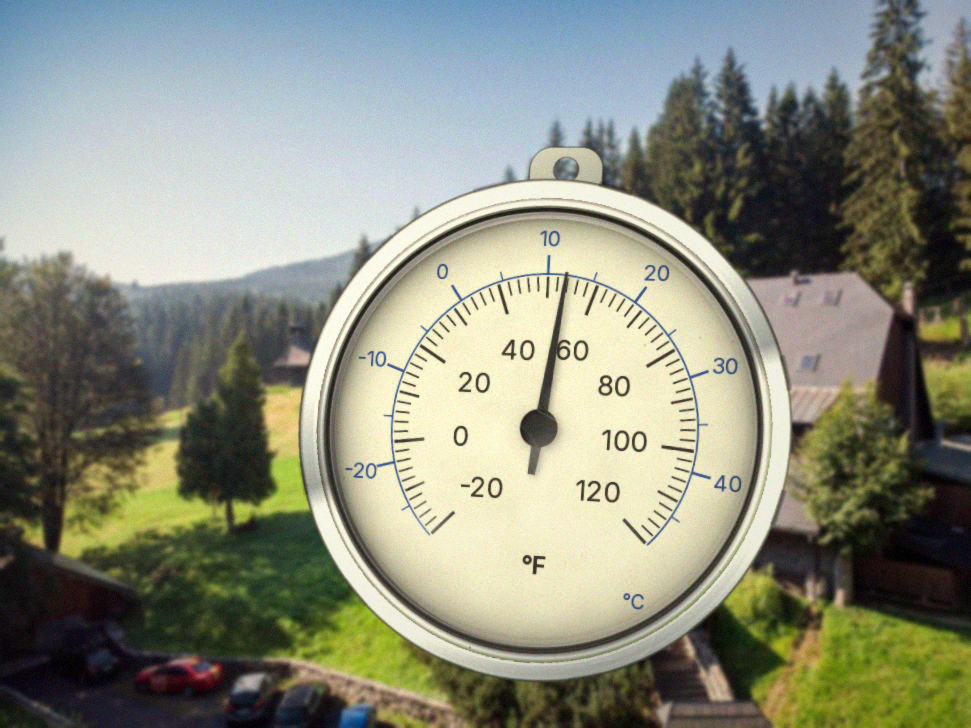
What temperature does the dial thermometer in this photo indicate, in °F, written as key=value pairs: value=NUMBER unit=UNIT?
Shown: value=54 unit=°F
